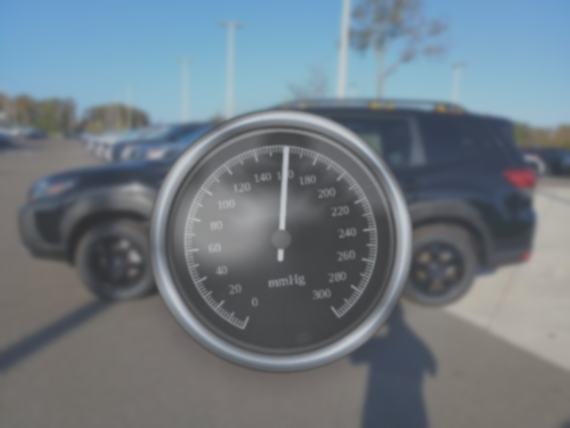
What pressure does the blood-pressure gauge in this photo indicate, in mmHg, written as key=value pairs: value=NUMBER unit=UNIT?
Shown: value=160 unit=mmHg
